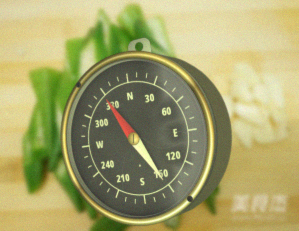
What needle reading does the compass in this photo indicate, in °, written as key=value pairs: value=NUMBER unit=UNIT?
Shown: value=330 unit=°
